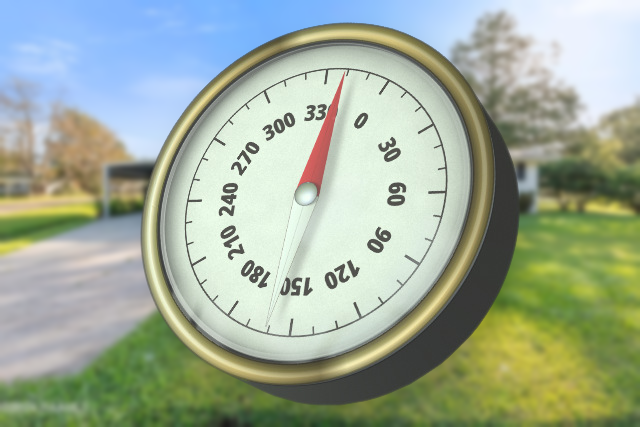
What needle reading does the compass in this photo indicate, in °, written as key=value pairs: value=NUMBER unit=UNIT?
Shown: value=340 unit=°
